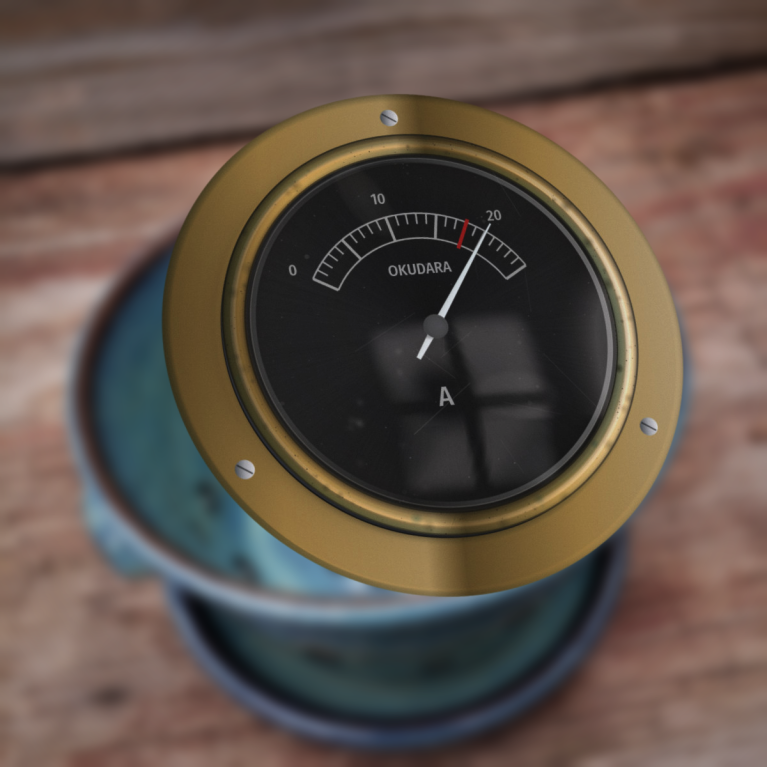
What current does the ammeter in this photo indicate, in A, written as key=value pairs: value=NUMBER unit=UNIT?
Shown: value=20 unit=A
